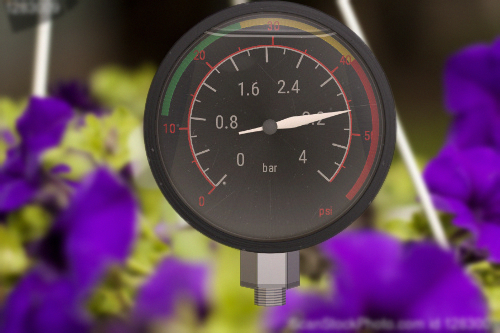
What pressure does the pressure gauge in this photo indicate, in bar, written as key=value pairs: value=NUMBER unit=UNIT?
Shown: value=3.2 unit=bar
